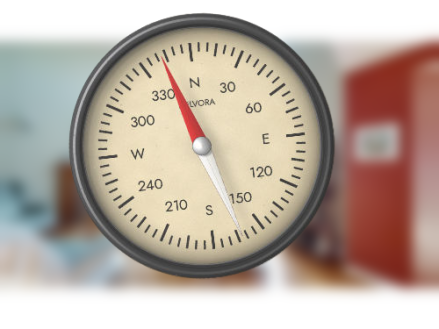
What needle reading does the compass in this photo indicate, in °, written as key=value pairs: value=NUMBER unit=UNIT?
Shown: value=342.5 unit=°
